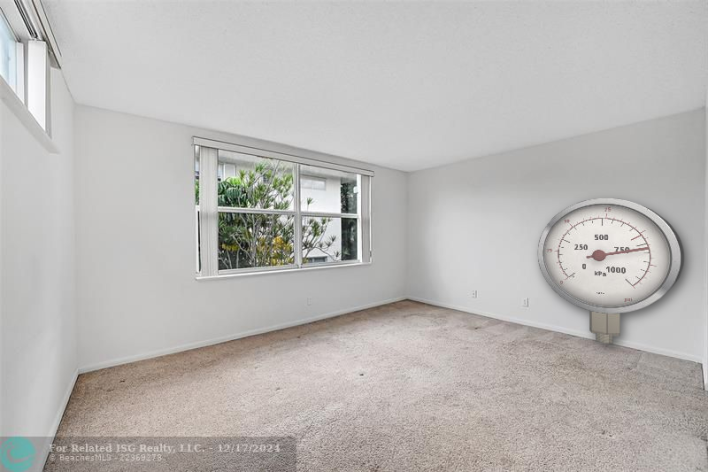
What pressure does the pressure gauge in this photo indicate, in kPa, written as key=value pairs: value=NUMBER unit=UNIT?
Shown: value=775 unit=kPa
